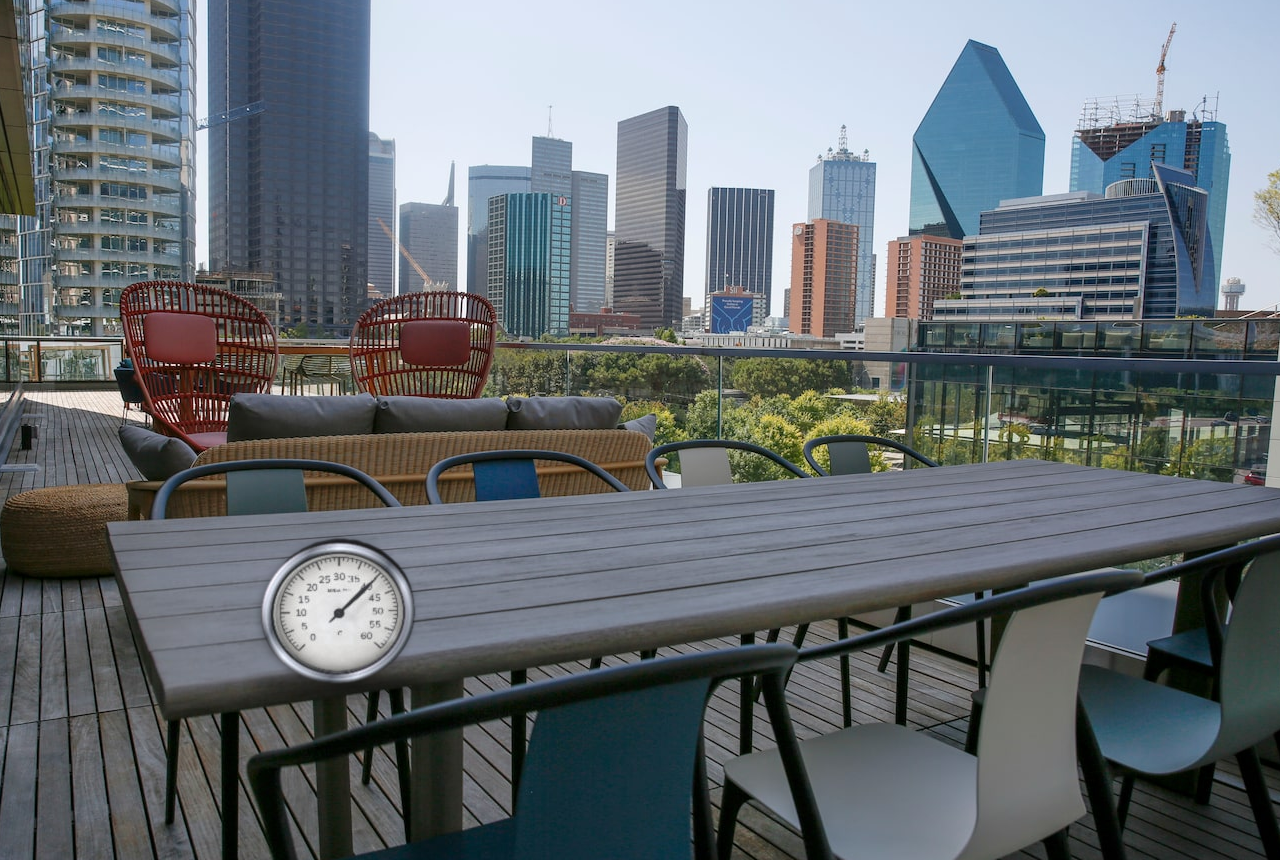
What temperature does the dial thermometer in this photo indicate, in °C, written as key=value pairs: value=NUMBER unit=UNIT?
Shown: value=40 unit=°C
